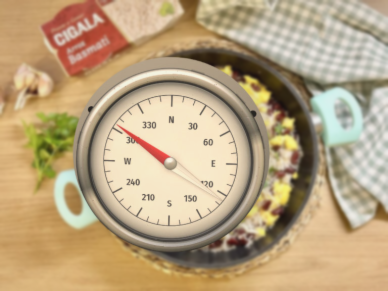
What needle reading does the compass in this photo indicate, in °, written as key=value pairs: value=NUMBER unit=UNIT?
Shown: value=305 unit=°
